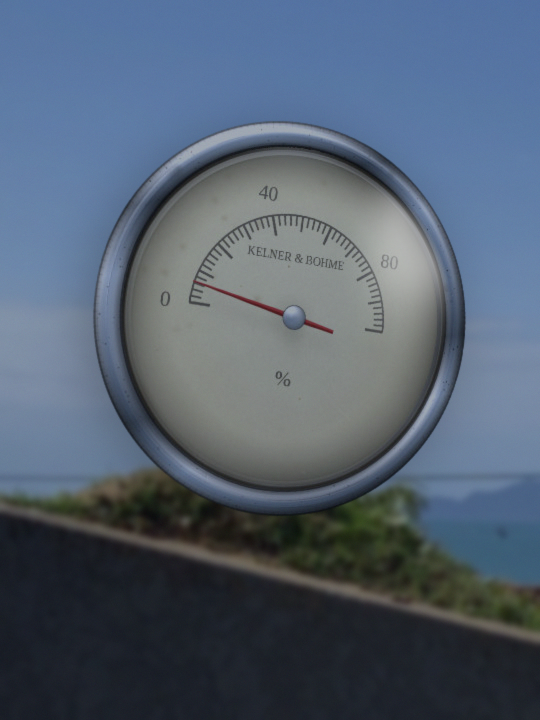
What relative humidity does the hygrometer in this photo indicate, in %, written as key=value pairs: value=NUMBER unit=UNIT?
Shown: value=6 unit=%
